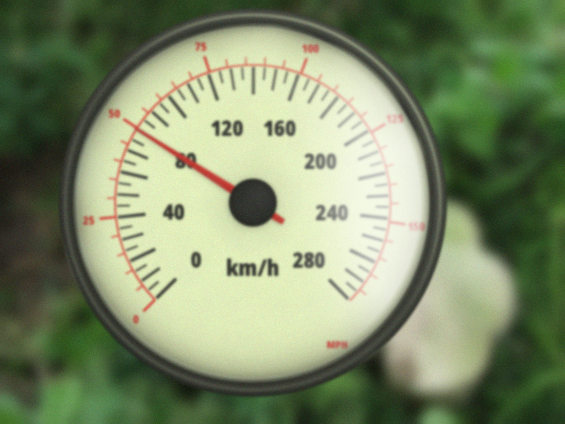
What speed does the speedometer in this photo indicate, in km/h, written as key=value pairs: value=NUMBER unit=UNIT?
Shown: value=80 unit=km/h
